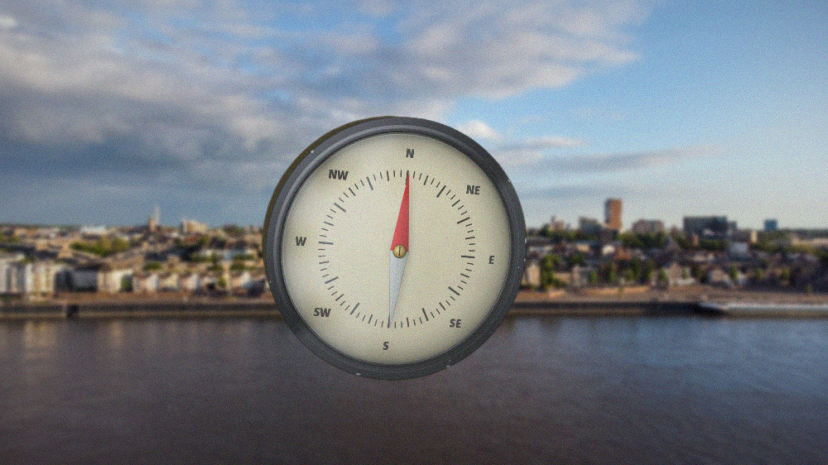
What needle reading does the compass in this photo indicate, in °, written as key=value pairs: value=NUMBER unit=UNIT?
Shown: value=0 unit=°
